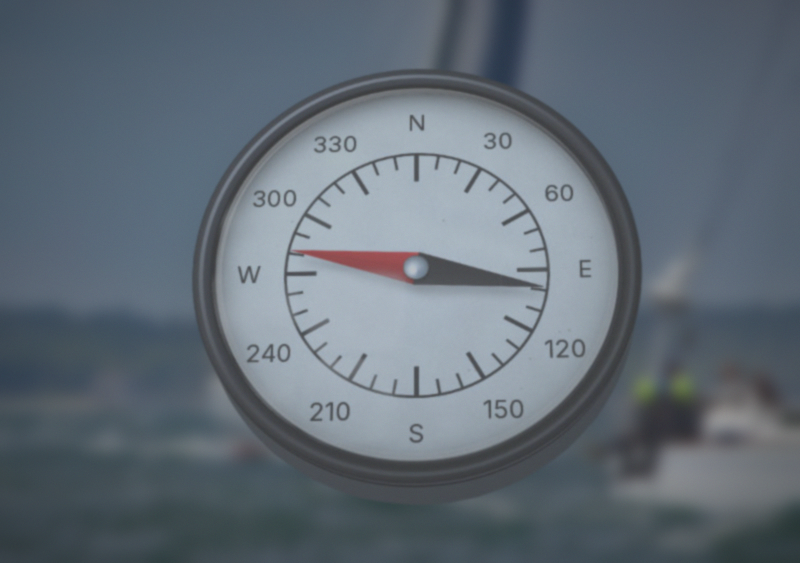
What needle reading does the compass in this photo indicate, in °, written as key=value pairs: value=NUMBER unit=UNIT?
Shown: value=280 unit=°
